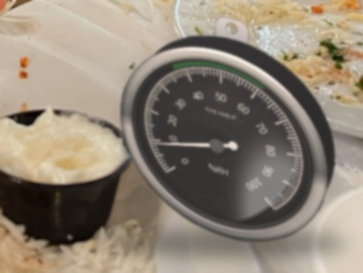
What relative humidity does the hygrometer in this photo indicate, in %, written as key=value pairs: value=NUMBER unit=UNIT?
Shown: value=10 unit=%
